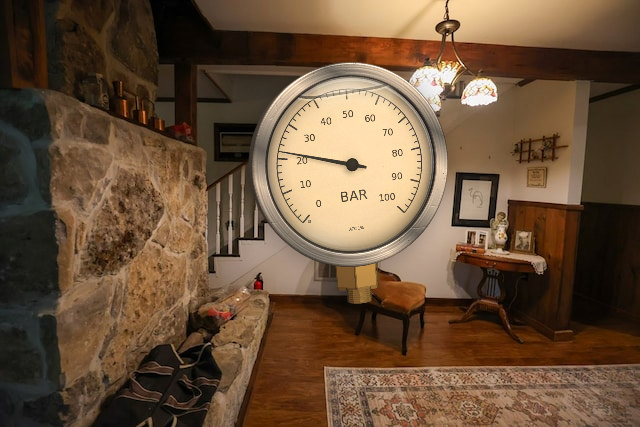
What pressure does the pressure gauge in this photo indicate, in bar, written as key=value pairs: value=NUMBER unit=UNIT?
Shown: value=22 unit=bar
